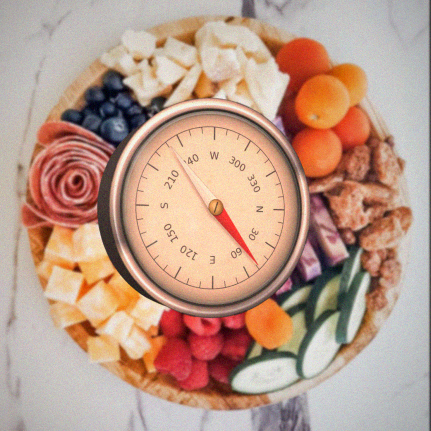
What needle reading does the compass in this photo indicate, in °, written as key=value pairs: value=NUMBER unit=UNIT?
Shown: value=50 unit=°
